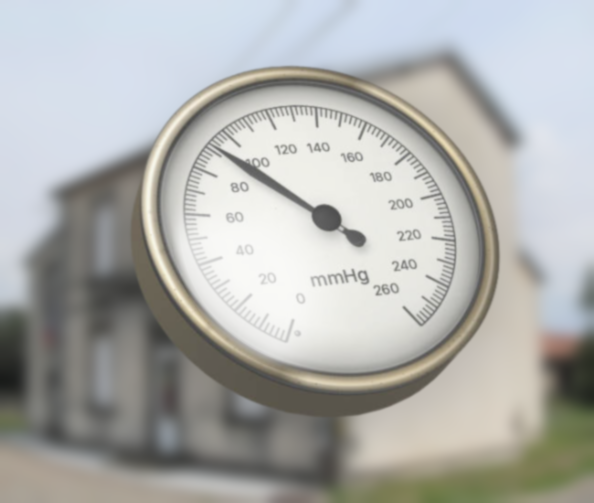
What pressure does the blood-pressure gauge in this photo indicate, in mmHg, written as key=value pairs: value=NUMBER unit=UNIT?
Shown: value=90 unit=mmHg
